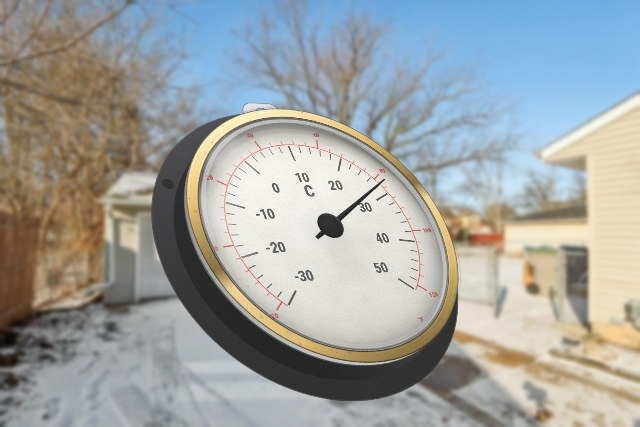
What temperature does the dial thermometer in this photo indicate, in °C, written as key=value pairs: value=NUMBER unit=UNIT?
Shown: value=28 unit=°C
